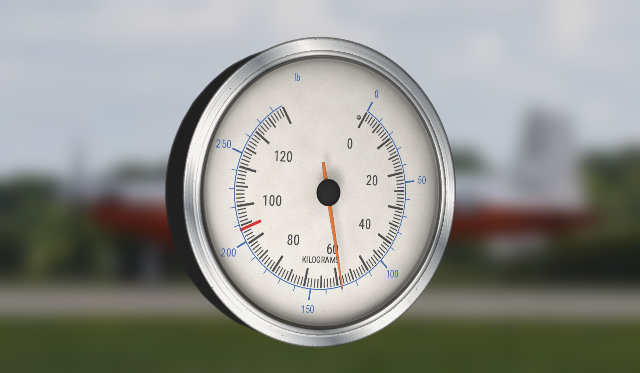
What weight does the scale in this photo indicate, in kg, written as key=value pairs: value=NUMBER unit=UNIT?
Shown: value=60 unit=kg
